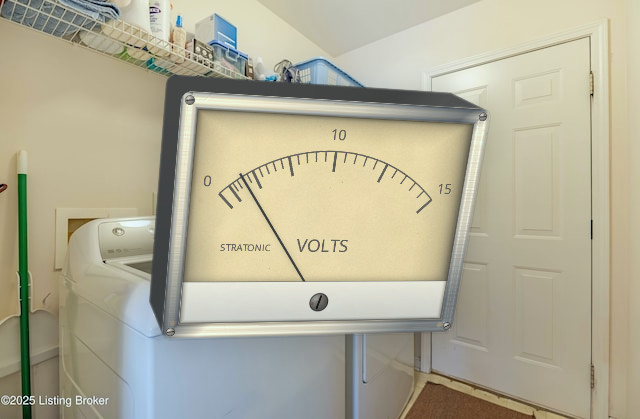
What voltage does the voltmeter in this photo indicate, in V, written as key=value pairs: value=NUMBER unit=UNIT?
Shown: value=4 unit=V
